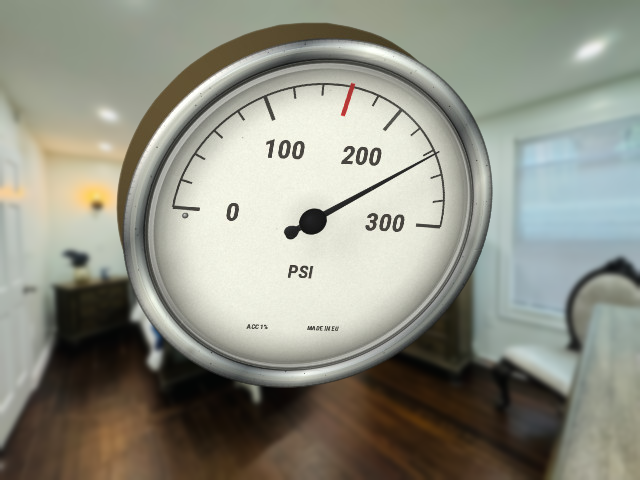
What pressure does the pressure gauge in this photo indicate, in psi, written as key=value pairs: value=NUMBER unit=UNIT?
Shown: value=240 unit=psi
